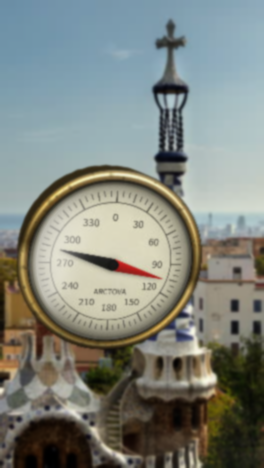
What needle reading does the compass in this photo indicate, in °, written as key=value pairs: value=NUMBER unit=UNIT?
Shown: value=105 unit=°
